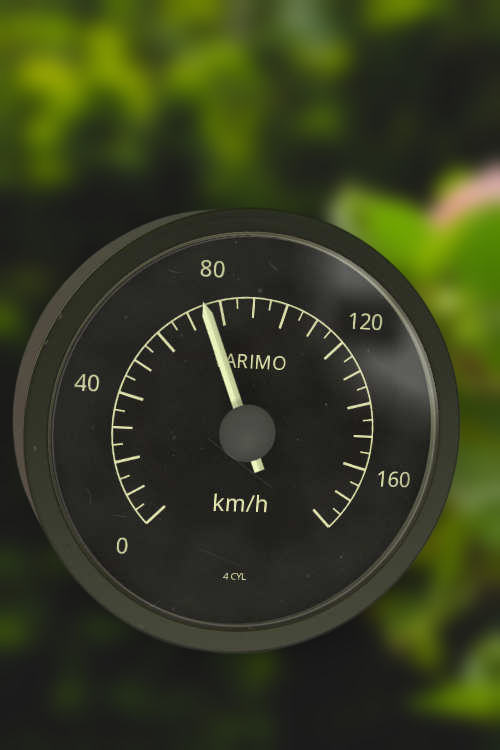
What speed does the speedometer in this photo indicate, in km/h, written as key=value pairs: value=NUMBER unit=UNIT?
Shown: value=75 unit=km/h
